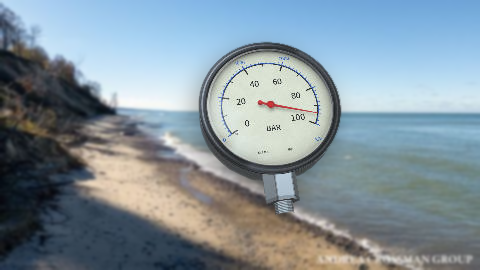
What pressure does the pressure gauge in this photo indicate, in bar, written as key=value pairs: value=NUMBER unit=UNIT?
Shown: value=95 unit=bar
